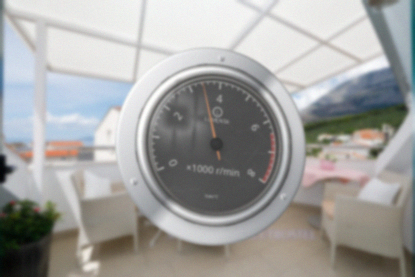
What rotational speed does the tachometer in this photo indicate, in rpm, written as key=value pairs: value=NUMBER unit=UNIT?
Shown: value=3400 unit=rpm
